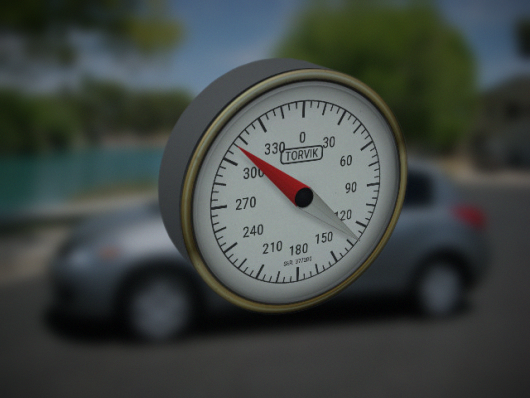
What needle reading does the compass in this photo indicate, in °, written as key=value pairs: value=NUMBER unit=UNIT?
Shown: value=310 unit=°
